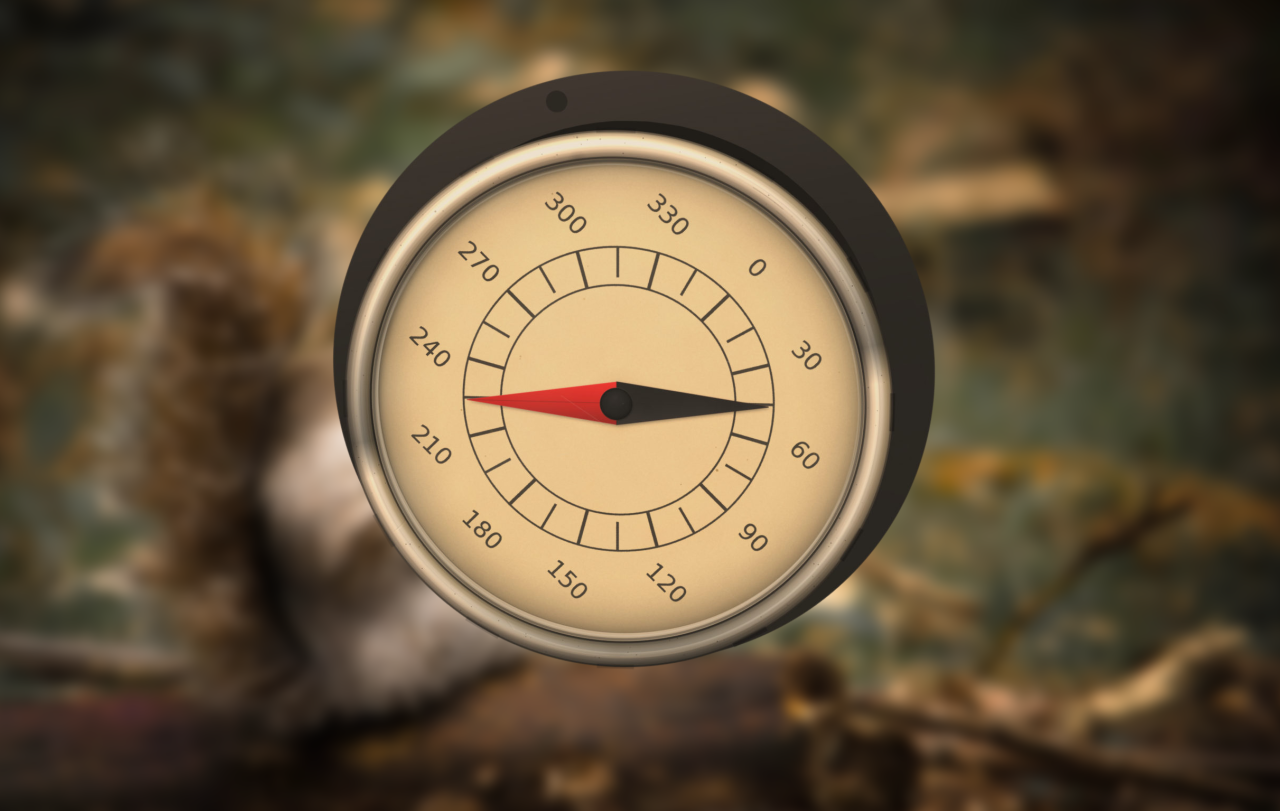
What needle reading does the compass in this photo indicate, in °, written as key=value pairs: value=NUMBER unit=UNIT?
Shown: value=225 unit=°
